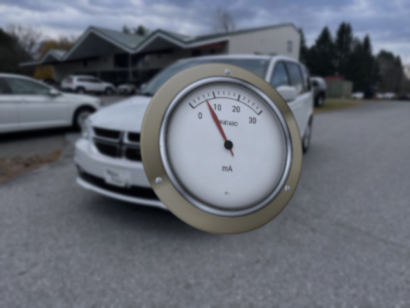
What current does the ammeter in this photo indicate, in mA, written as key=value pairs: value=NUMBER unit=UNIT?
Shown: value=6 unit=mA
